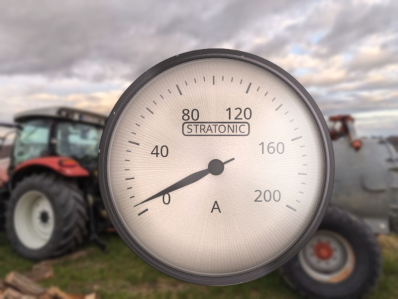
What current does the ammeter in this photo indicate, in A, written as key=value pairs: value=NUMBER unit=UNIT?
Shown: value=5 unit=A
